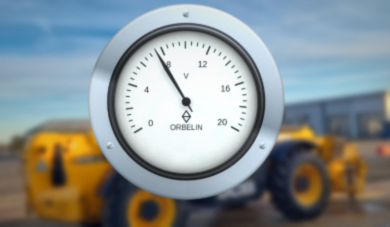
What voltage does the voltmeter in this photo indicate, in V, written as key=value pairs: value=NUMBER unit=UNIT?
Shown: value=7.5 unit=V
